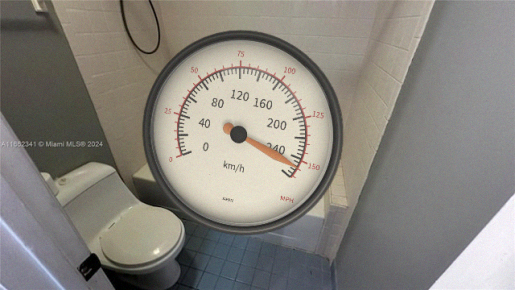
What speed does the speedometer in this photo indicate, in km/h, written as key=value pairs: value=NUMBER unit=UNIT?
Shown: value=248 unit=km/h
